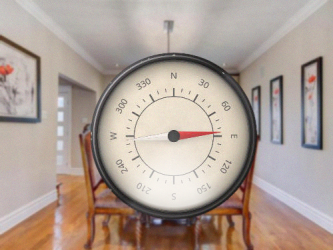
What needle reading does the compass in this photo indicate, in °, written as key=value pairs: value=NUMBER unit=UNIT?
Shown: value=85 unit=°
